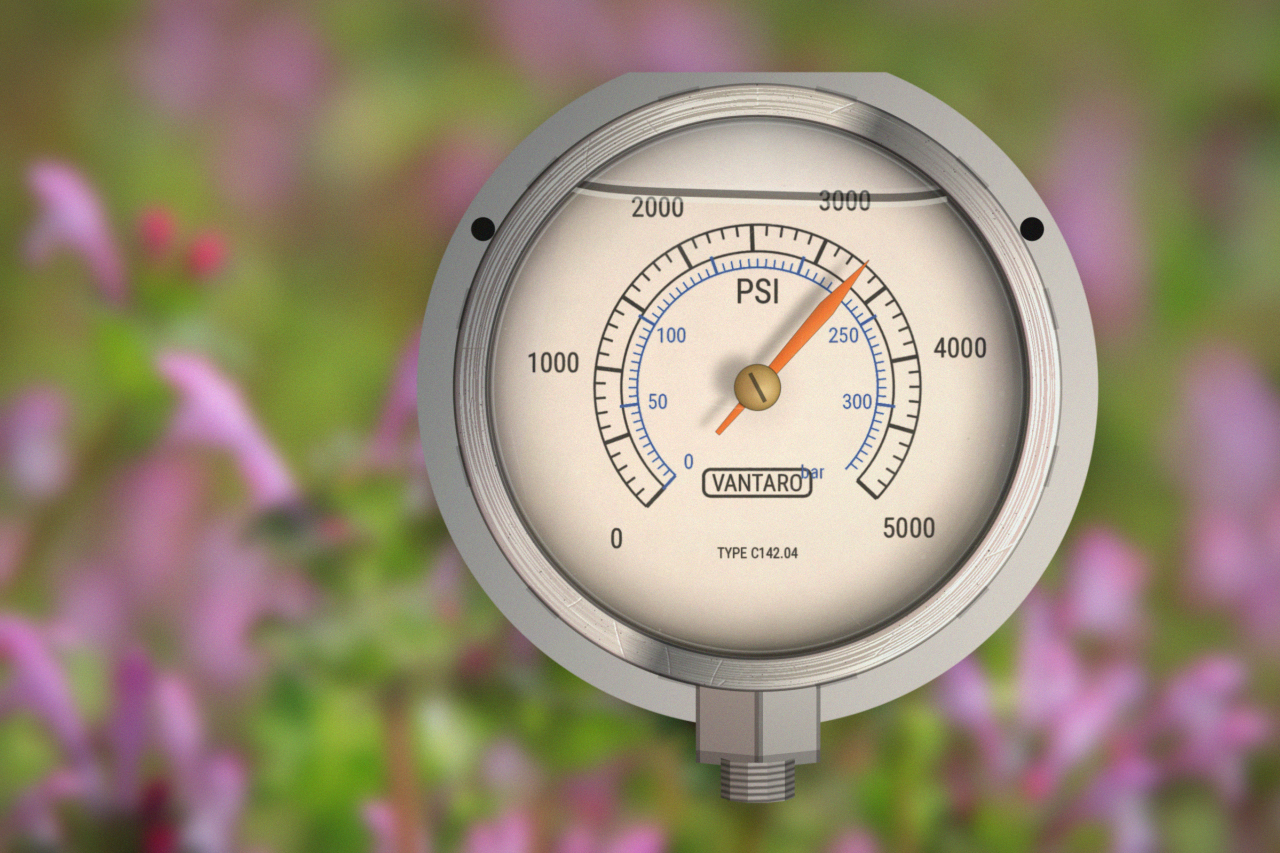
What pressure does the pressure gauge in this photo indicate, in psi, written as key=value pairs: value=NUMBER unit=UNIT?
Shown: value=3300 unit=psi
